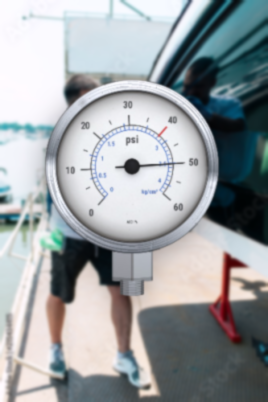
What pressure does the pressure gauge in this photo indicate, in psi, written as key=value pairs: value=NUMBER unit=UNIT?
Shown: value=50 unit=psi
